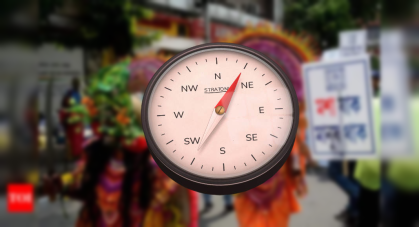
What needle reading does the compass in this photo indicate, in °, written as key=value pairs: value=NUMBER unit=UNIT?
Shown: value=30 unit=°
